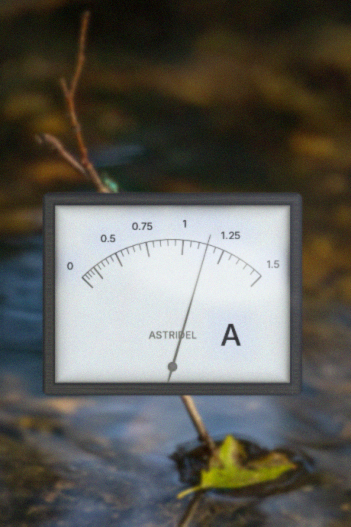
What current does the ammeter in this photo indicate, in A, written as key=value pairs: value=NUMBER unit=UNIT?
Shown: value=1.15 unit=A
